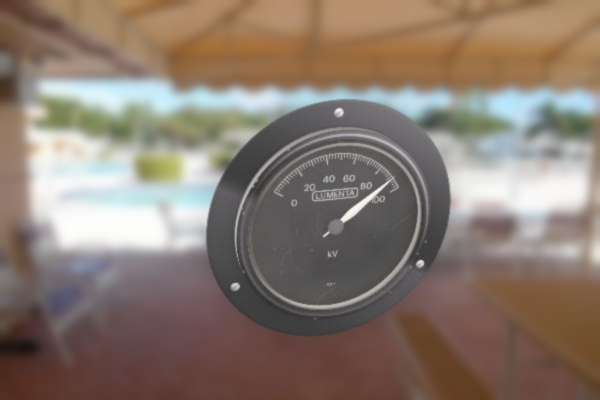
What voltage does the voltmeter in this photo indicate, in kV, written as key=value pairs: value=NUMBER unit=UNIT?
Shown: value=90 unit=kV
